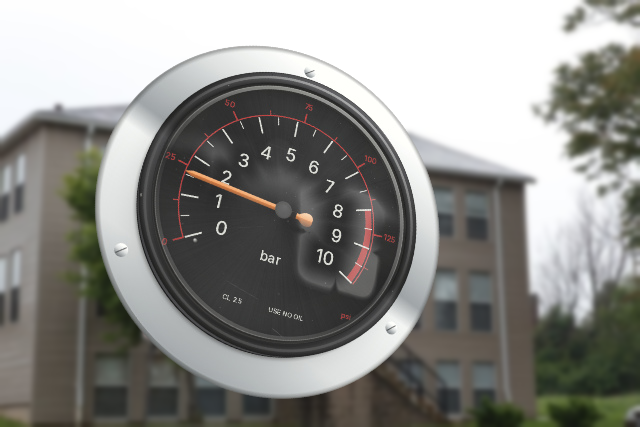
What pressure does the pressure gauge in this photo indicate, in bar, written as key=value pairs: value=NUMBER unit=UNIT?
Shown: value=1.5 unit=bar
